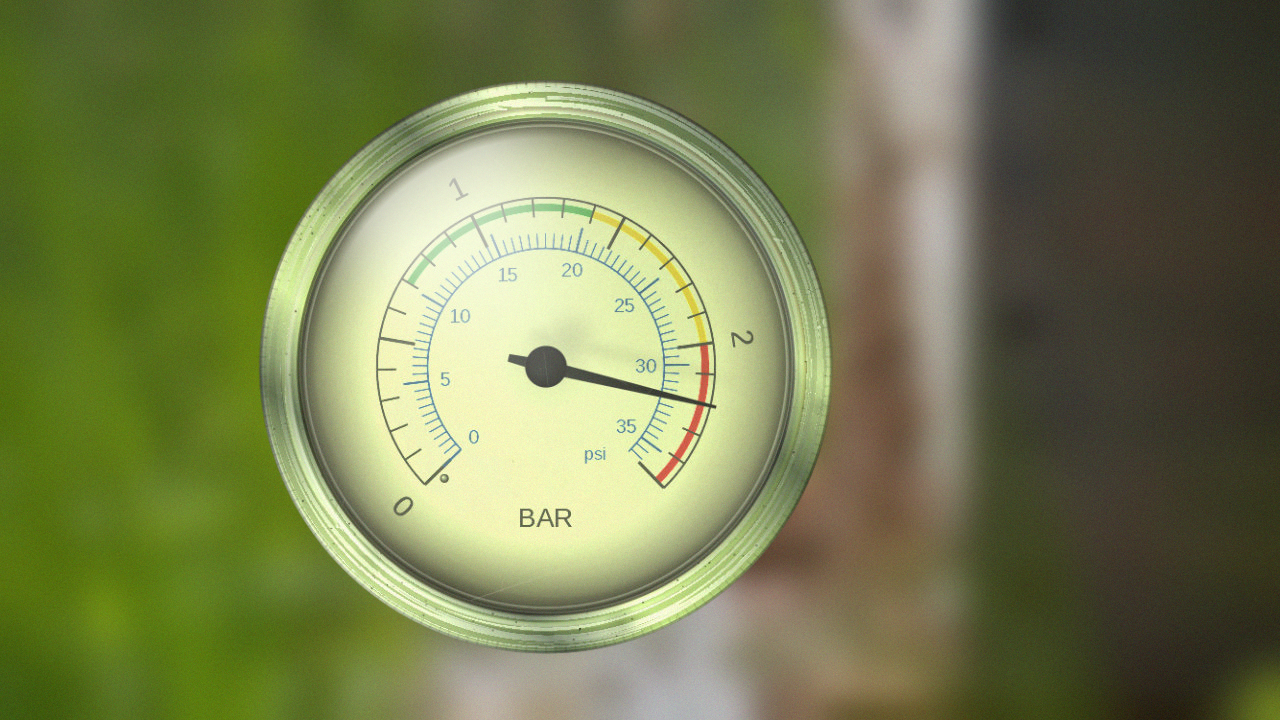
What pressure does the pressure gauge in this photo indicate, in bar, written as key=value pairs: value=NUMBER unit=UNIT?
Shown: value=2.2 unit=bar
